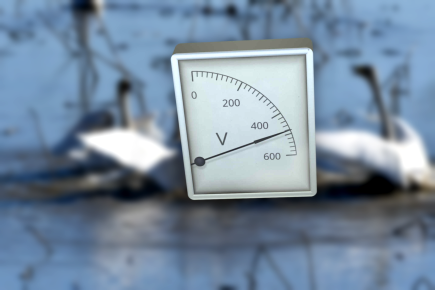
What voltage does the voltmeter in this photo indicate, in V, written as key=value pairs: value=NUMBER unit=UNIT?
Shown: value=480 unit=V
